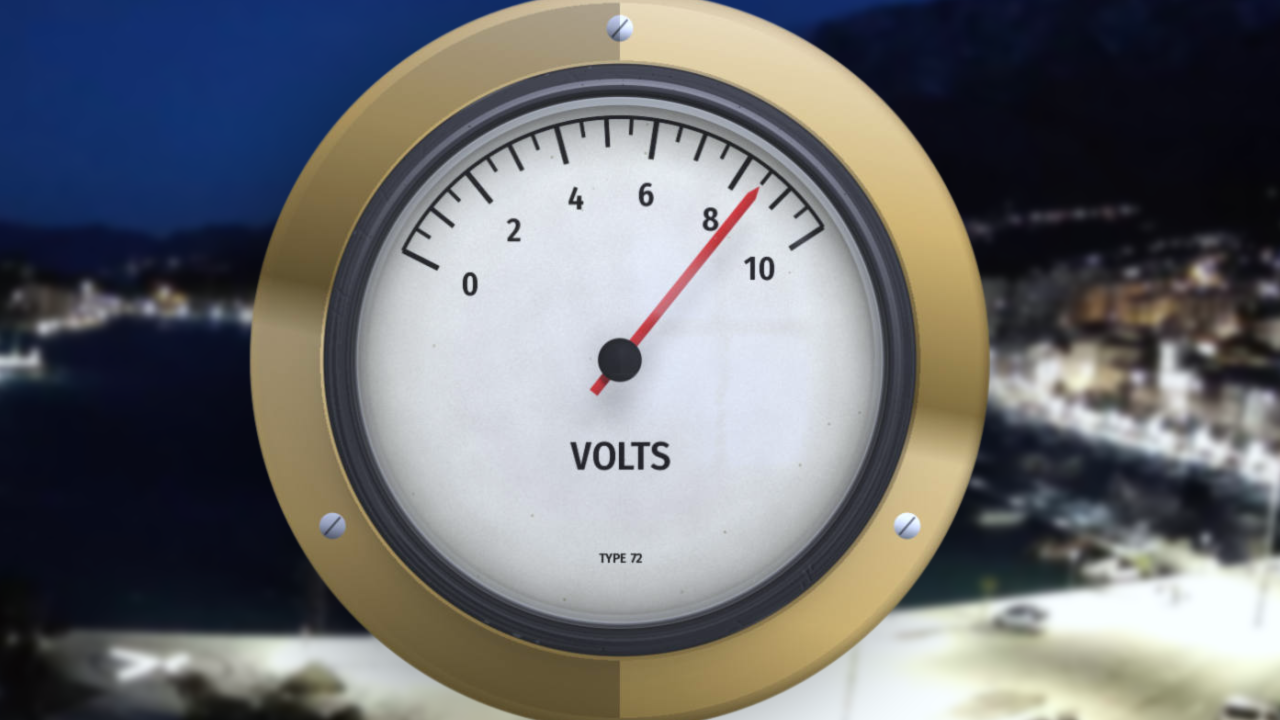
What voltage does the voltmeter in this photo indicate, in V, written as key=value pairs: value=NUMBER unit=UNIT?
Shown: value=8.5 unit=V
